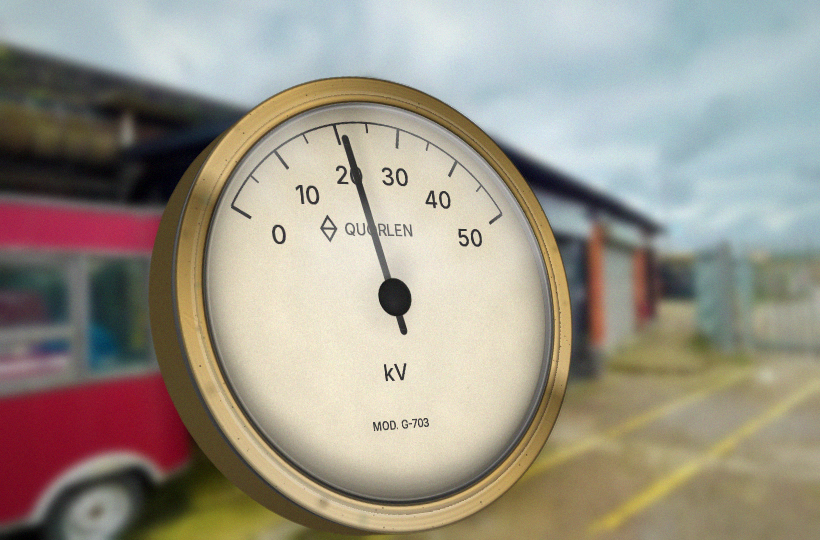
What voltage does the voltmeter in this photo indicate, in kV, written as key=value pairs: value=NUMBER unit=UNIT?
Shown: value=20 unit=kV
